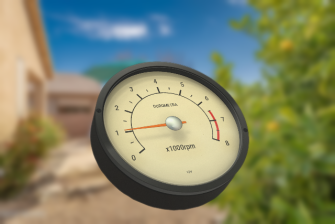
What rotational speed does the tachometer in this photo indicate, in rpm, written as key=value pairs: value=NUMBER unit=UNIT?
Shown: value=1000 unit=rpm
